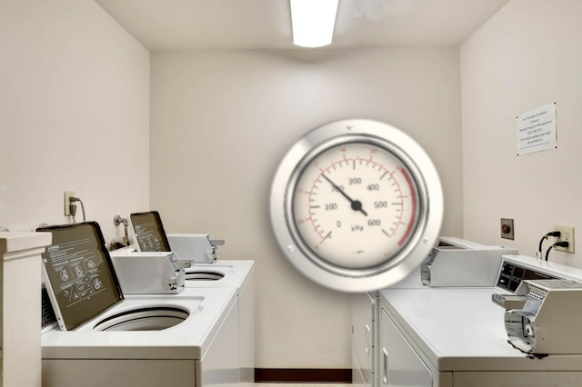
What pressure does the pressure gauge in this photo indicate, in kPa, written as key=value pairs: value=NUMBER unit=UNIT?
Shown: value=200 unit=kPa
